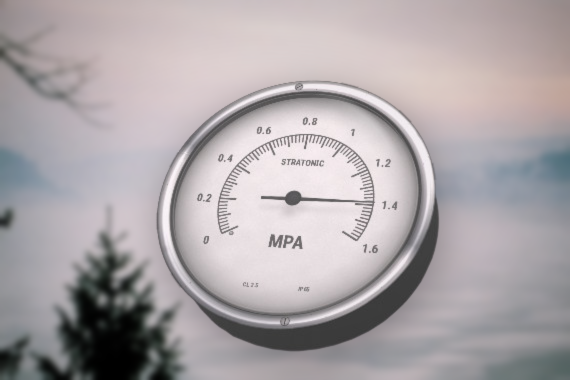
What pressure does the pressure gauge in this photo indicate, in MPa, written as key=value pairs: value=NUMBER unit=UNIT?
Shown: value=1.4 unit=MPa
